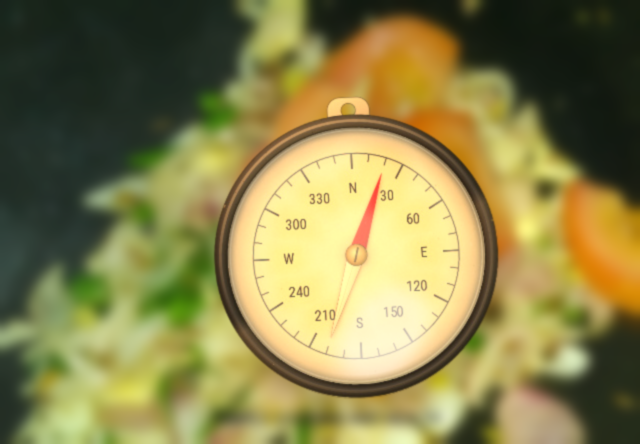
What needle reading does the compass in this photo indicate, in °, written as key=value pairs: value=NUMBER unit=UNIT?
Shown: value=20 unit=°
